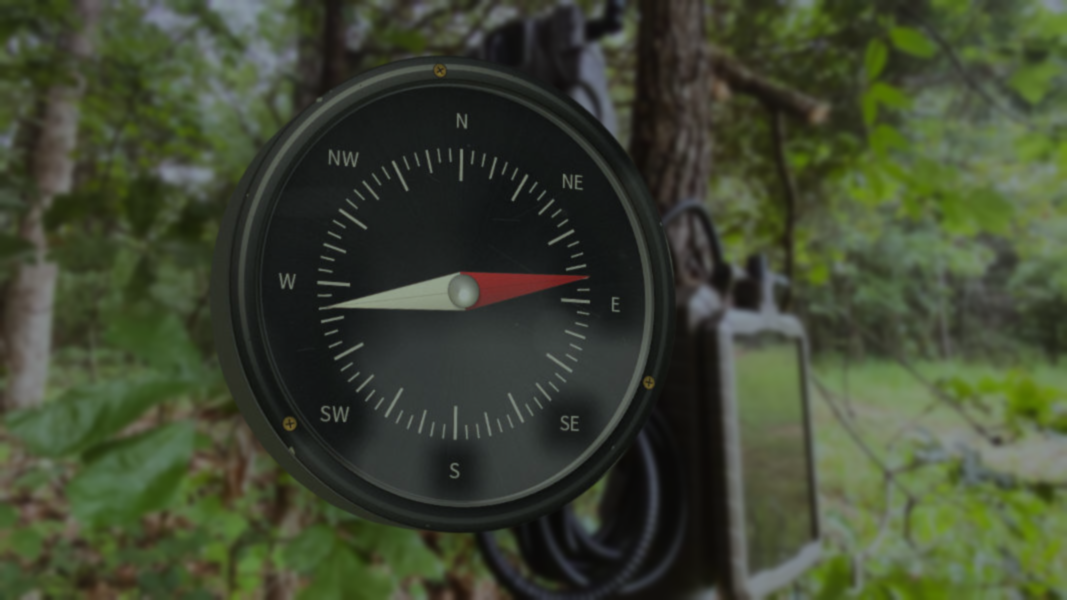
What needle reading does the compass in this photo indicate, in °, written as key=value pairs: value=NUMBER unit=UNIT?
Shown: value=80 unit=°
